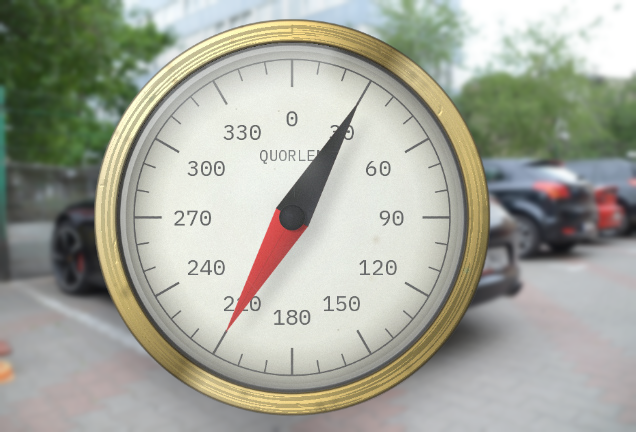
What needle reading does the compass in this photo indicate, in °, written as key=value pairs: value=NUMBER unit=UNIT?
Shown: value=210 unit=°
